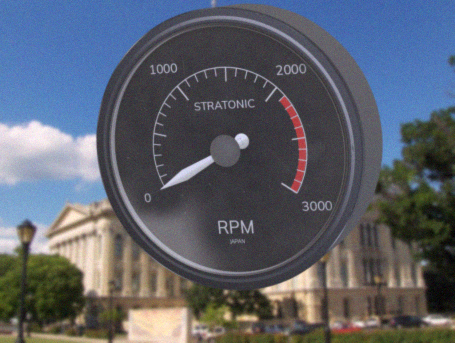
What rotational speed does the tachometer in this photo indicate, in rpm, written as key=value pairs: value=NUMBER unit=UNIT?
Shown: value=0 unit=rpm
